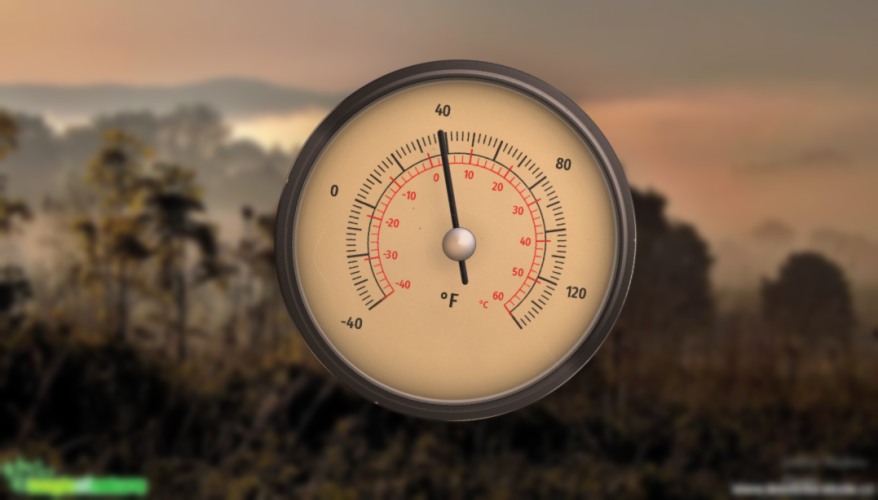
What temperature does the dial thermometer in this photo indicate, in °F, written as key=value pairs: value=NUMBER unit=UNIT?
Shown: value=38 unit=°F
